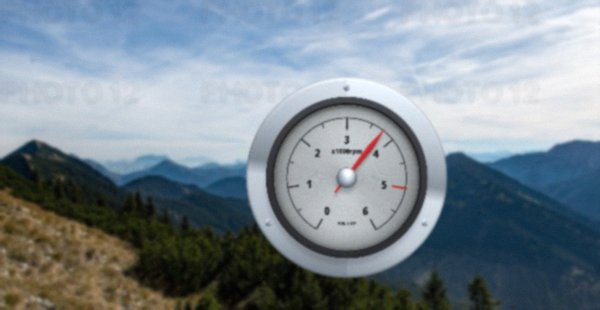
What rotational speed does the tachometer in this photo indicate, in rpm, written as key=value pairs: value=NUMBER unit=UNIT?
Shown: value=3750 unit=rpm
